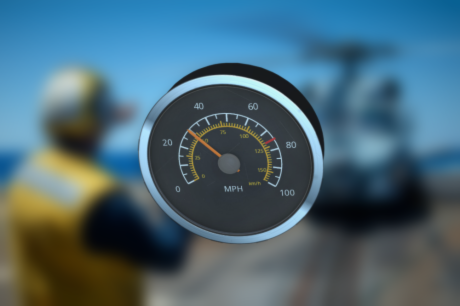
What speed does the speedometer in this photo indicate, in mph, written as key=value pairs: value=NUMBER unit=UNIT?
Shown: value=30 unit=mph
